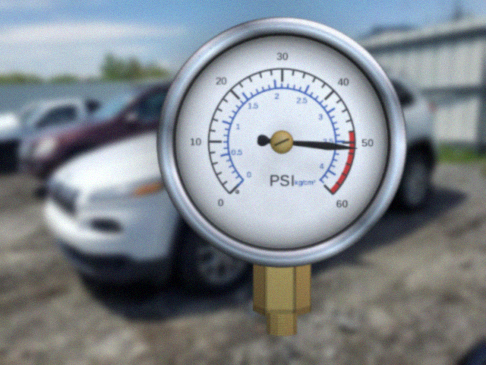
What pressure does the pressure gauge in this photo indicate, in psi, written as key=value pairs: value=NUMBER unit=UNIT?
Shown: value=51 unit=psi
